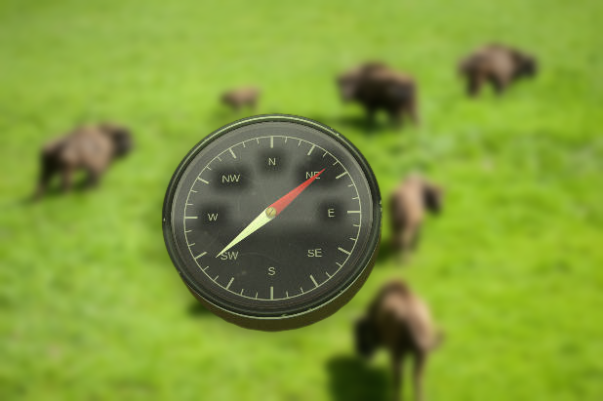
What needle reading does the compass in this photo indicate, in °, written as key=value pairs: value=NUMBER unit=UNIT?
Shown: value=50 unit=°
